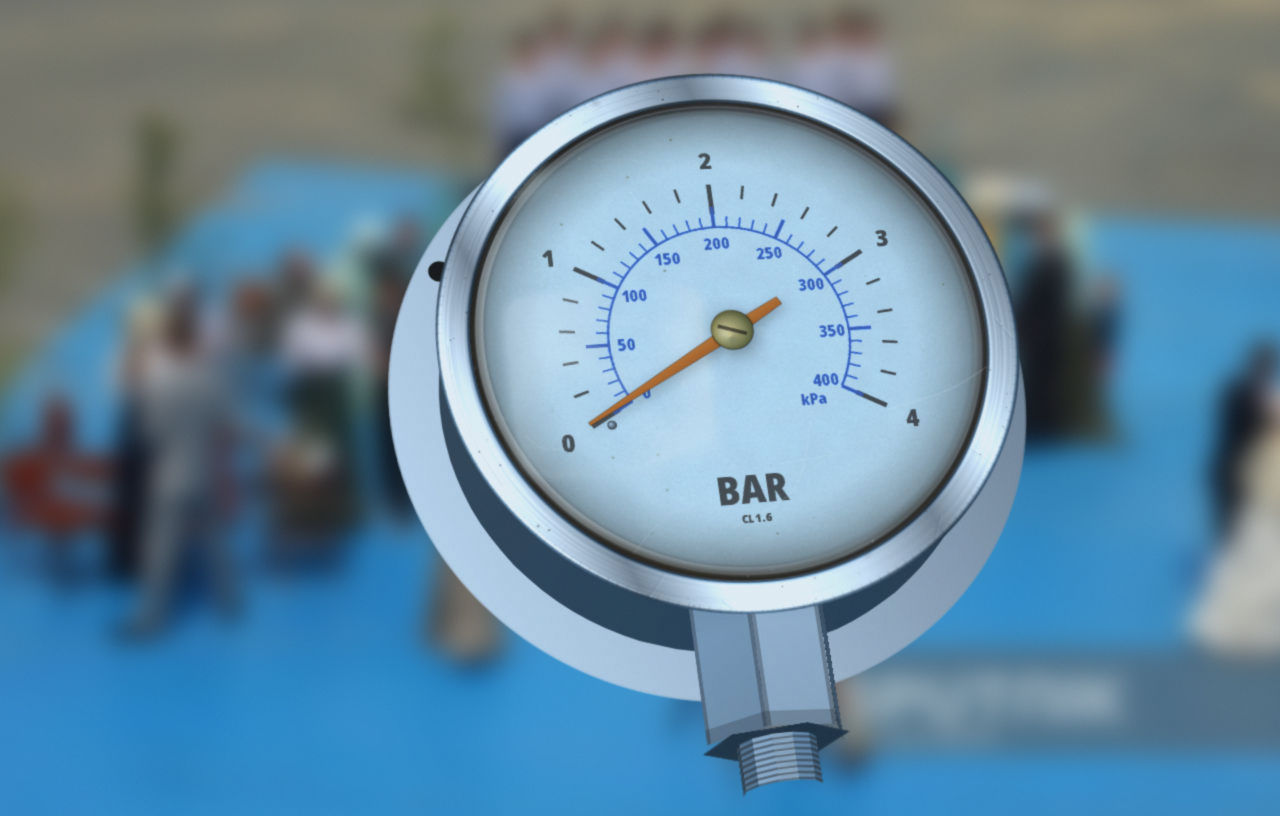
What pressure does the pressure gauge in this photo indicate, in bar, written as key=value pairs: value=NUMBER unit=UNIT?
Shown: value=0 unit=bar
